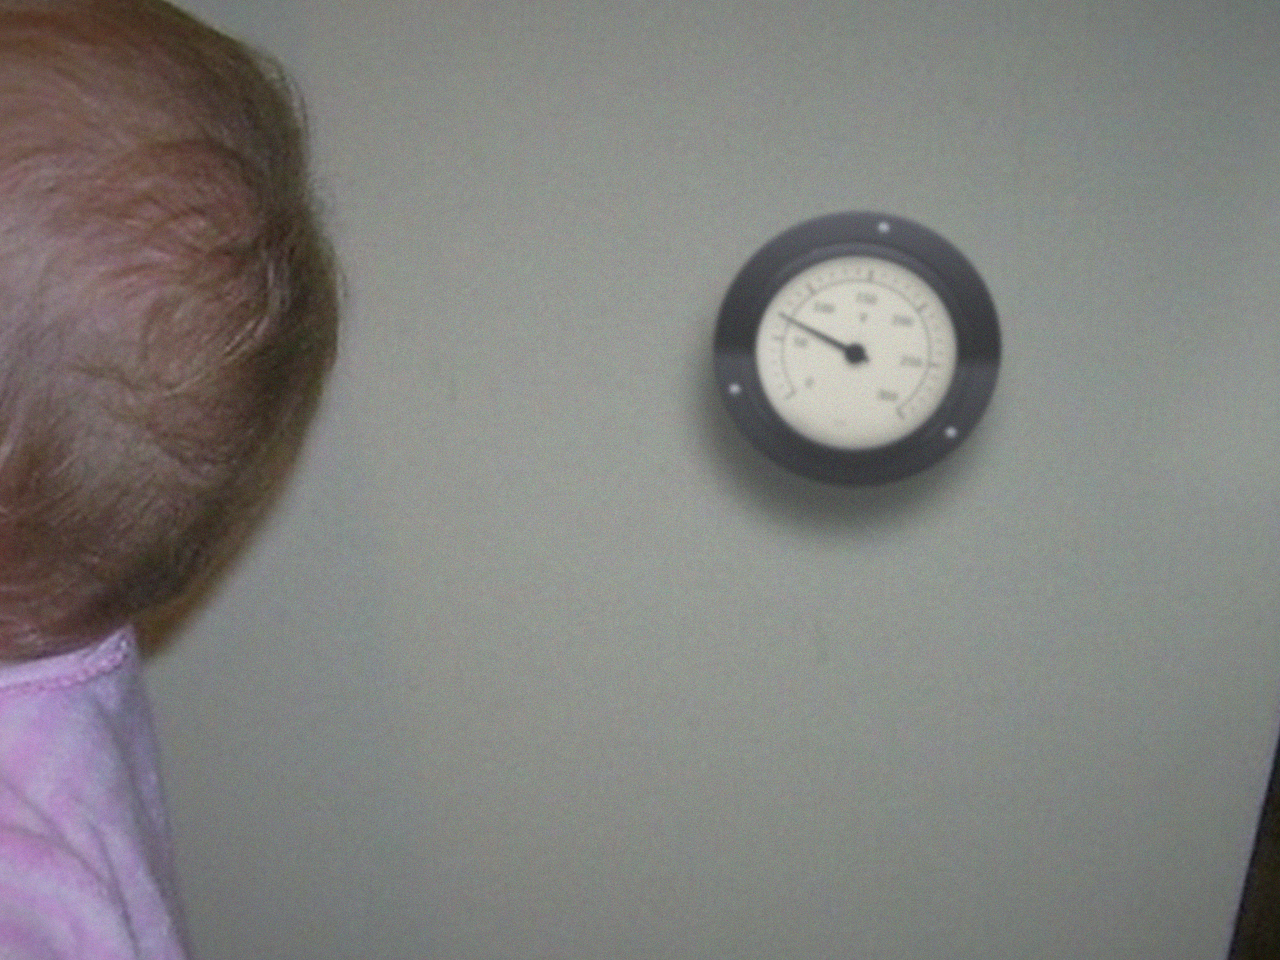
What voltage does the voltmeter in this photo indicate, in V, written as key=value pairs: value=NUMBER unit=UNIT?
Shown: value=70 unit=V
